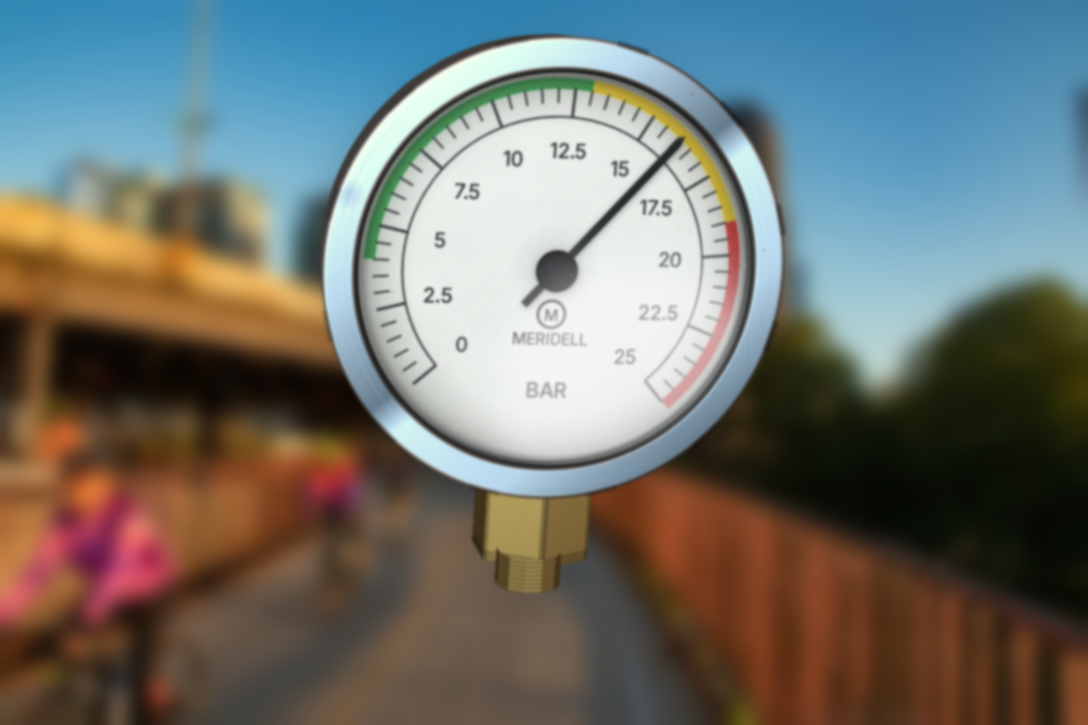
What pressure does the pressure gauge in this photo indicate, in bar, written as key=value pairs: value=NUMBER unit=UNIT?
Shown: value=16 unit=bar
